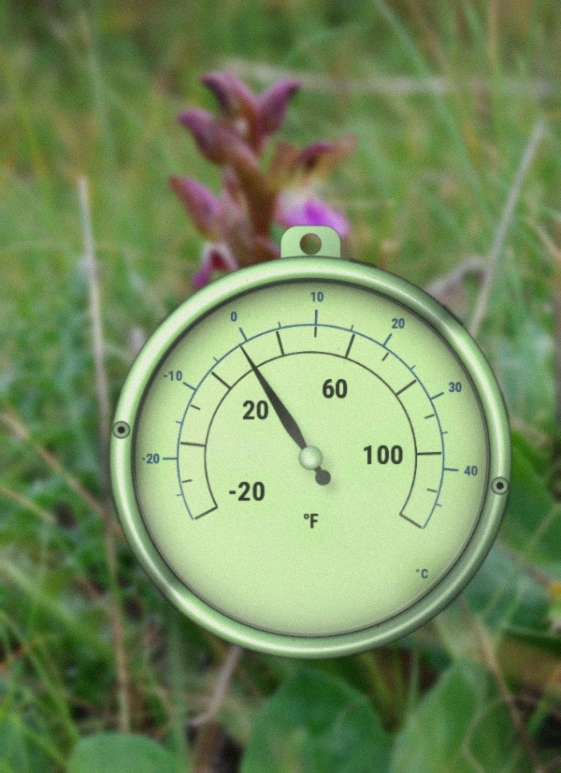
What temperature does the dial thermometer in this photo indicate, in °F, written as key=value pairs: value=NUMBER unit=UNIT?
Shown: value=30 unit=°F
